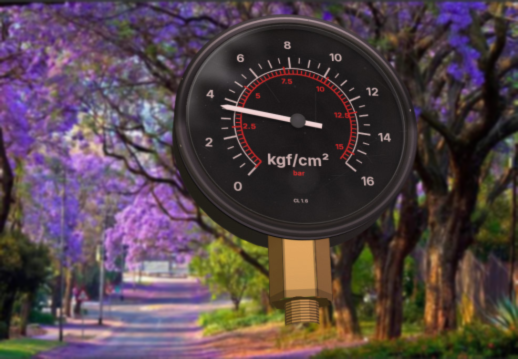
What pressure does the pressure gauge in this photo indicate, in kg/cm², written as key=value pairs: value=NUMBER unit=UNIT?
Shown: value=3.5 unit=kg/cm²
